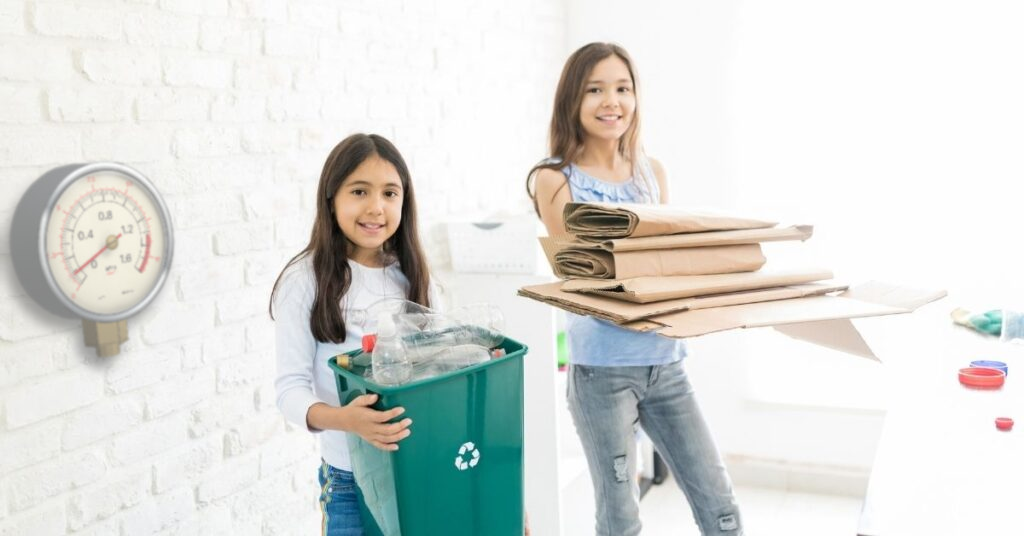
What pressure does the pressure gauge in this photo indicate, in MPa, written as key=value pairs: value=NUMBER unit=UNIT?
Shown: value=0.1 unit=MPa
